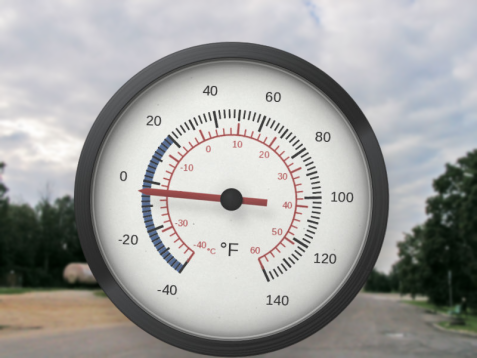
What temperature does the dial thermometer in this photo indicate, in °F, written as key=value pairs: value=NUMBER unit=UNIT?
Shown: value=-4 unit=°F
